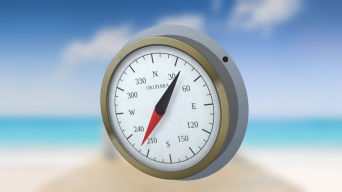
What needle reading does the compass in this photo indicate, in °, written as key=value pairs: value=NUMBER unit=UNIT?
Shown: value=220 unit=°
